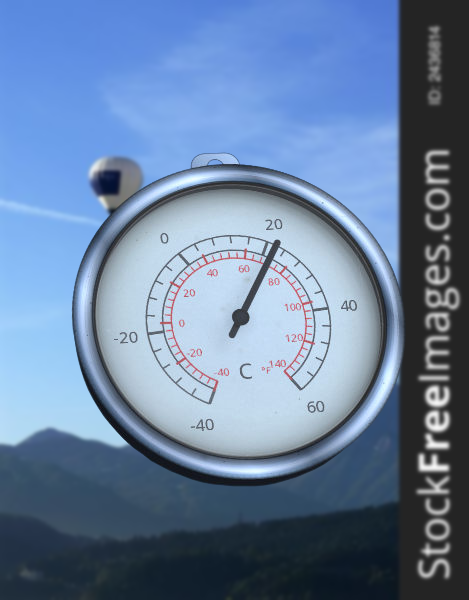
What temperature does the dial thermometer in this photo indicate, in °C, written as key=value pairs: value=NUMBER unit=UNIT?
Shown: value=22 unit=°C
